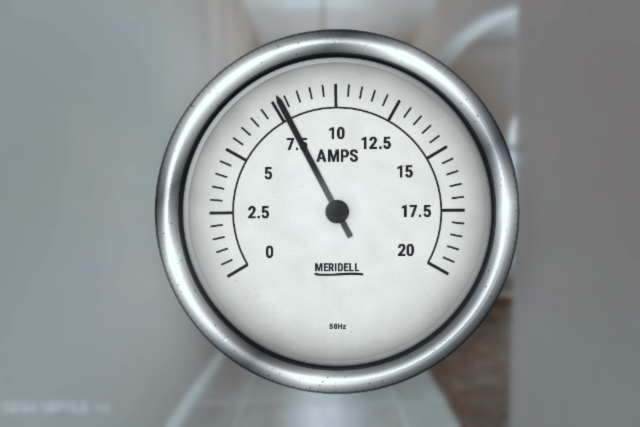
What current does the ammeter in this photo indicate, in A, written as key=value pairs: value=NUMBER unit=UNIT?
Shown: value=7.75 unit=A
